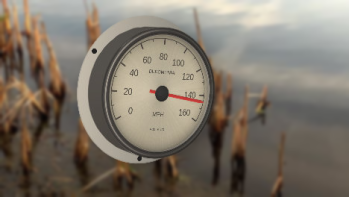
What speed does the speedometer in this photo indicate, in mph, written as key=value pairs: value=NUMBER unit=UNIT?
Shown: value=145 unit=mph
